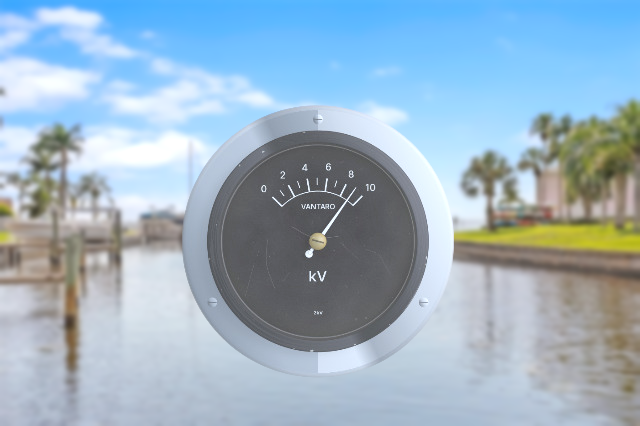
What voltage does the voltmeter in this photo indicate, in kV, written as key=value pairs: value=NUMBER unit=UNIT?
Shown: value=9 unit=kV
